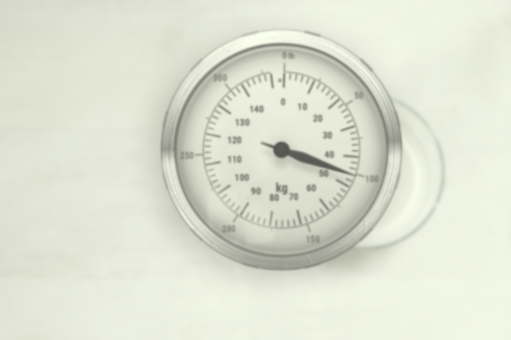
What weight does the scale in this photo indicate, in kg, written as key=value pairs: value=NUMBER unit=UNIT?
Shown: value=46 unit=kg
